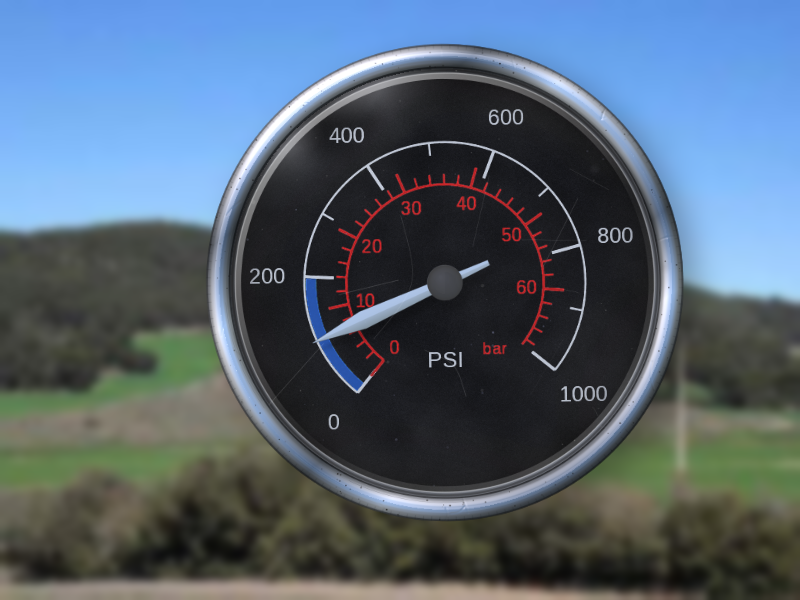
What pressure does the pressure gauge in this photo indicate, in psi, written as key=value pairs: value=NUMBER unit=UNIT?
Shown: value=100 unit=psi
